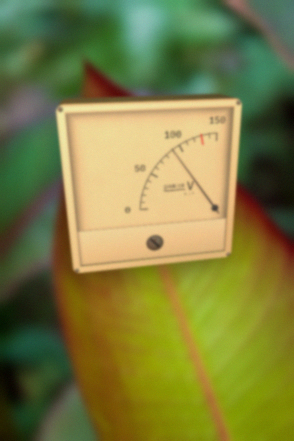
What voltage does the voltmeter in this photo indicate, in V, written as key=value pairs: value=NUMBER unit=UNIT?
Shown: value=90 unit=V
